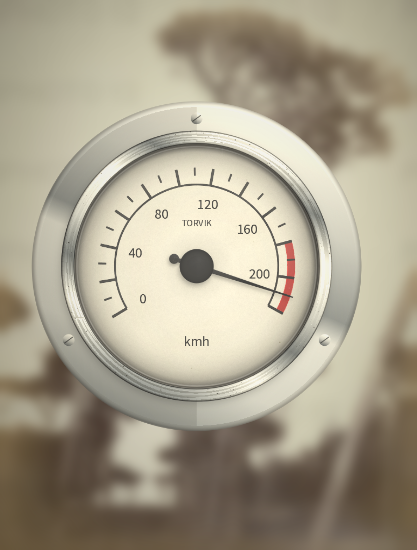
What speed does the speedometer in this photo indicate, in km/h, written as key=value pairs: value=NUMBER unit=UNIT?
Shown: value=210 unit=km/h
